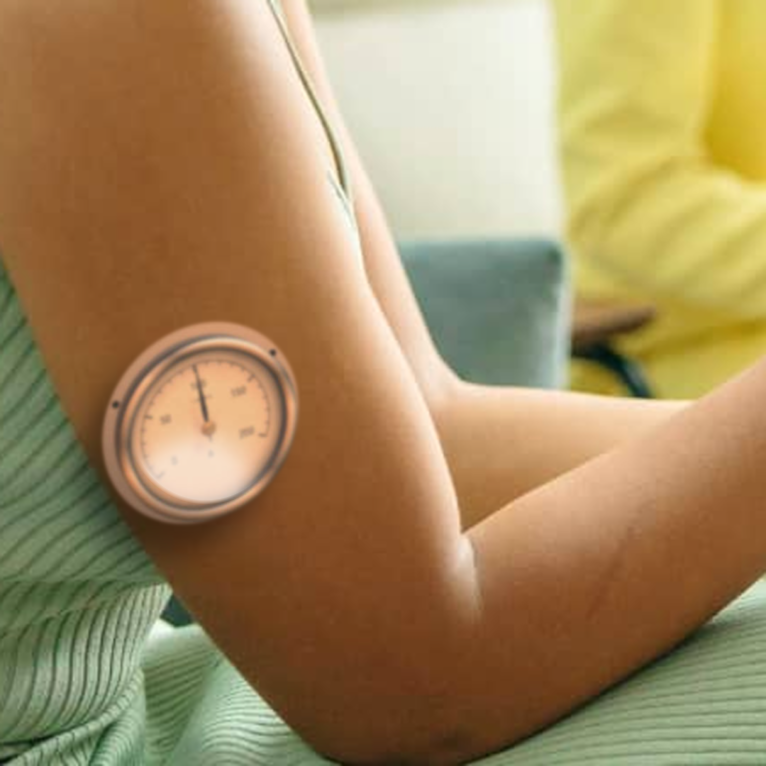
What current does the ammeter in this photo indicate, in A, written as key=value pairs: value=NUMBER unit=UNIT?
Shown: value=100 unit=A
